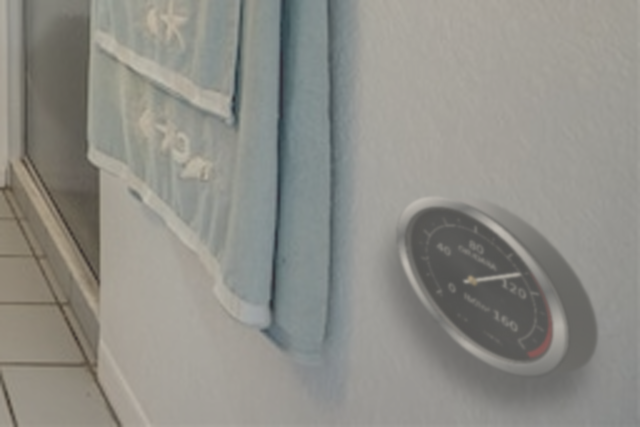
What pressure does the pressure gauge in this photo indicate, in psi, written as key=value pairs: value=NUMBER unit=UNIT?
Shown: value=110 unit=psi
